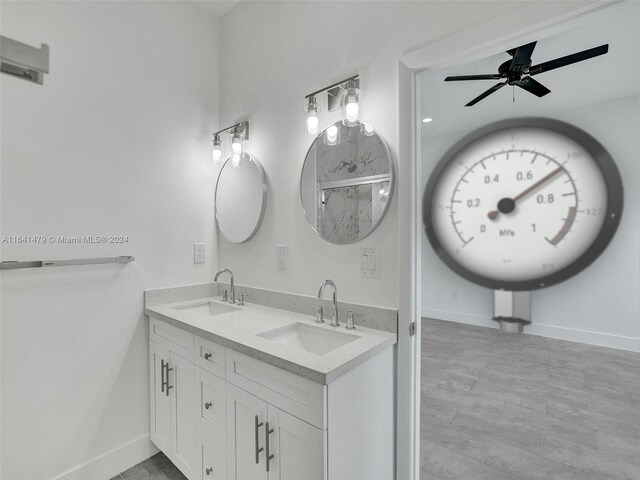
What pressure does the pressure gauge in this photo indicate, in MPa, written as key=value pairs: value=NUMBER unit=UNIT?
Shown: value=0.7 unit=MPa
